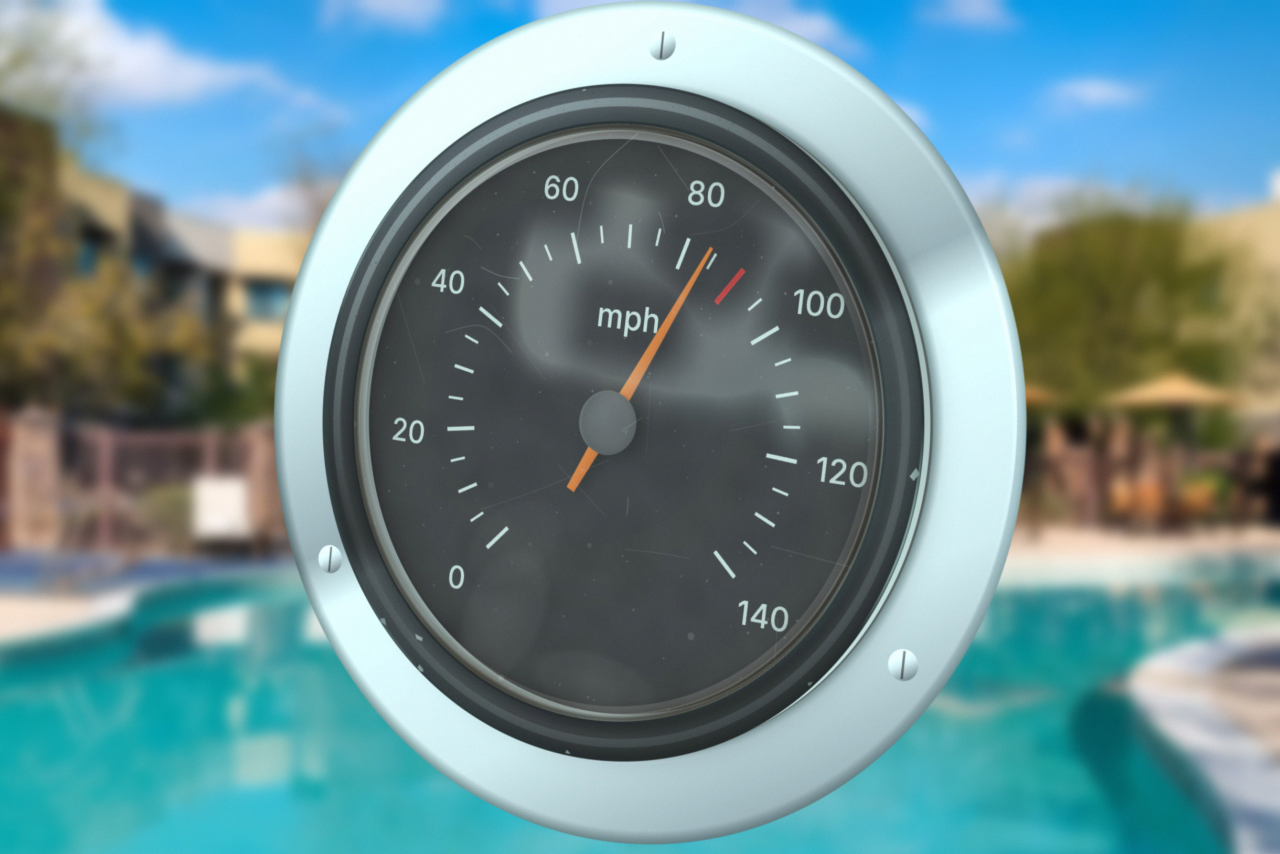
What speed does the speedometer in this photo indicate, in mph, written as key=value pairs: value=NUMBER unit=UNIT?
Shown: value=85 unit=mph
